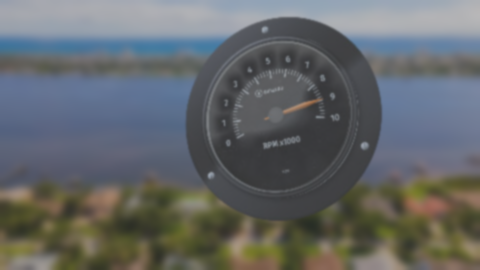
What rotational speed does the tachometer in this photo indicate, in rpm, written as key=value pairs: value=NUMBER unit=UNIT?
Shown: value=9000 unit=rpm
